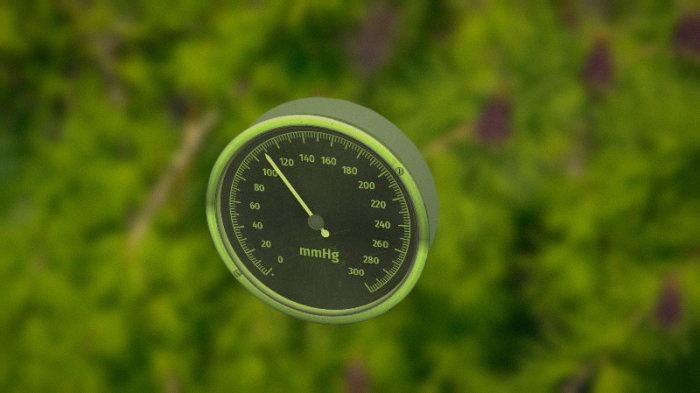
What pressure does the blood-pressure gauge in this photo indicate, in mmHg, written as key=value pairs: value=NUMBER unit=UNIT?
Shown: value=110 unit=mmHg
